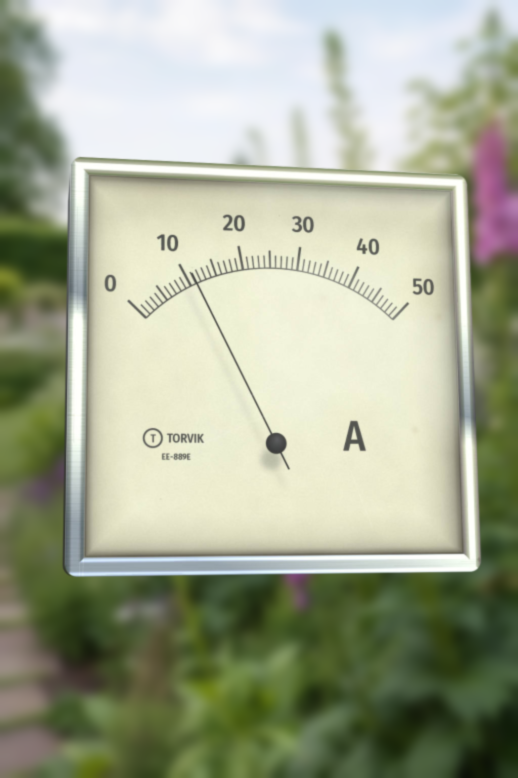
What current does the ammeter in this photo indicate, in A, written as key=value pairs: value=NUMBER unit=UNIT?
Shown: value=11 unit=A
